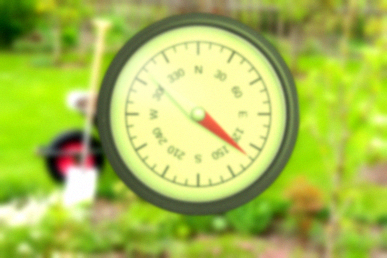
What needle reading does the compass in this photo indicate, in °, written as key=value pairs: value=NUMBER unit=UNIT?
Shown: value=130 unit=°
